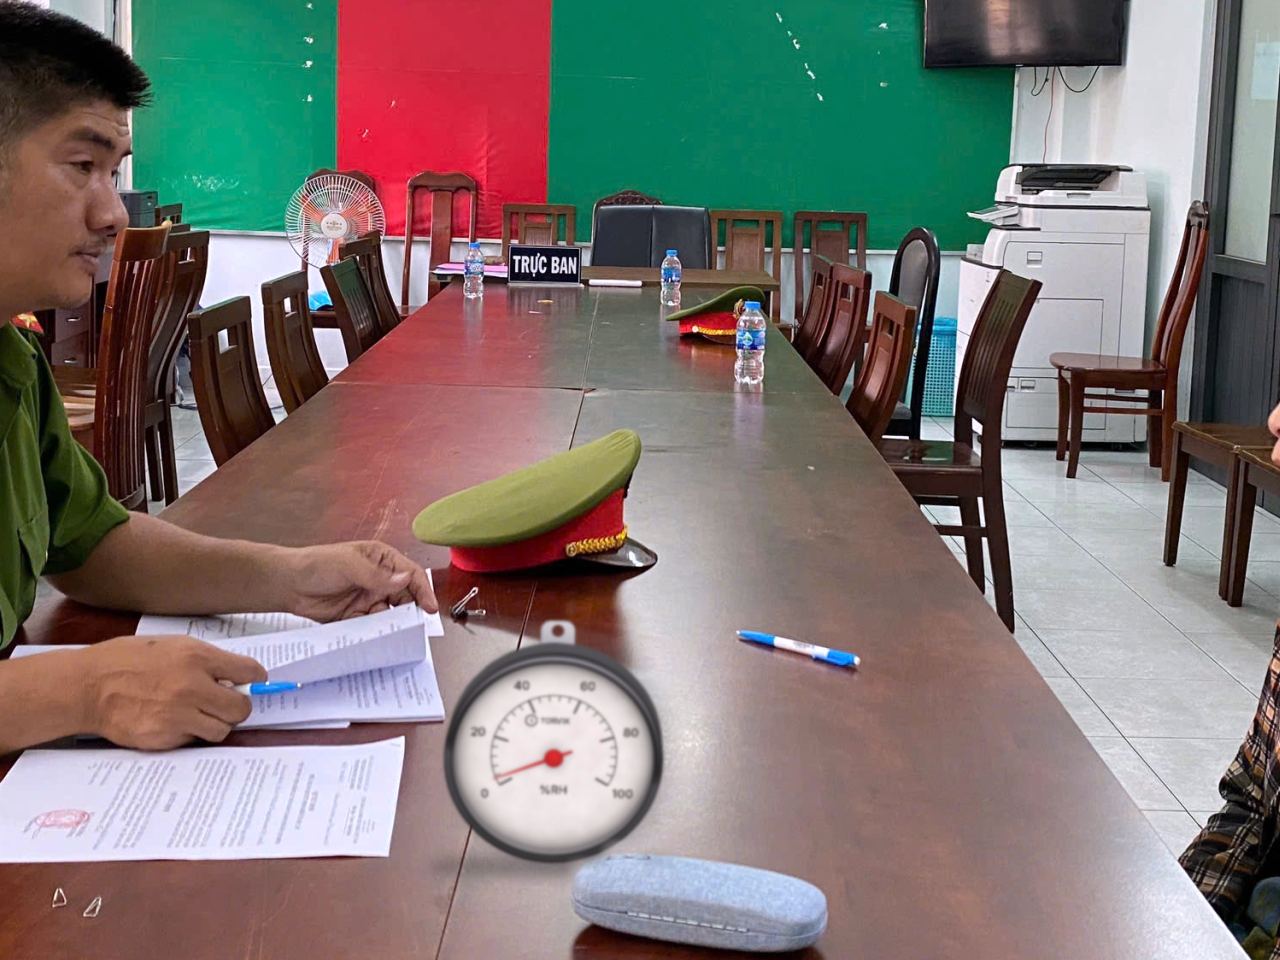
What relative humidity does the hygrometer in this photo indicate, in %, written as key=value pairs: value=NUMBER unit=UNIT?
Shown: value=4 unit=%
